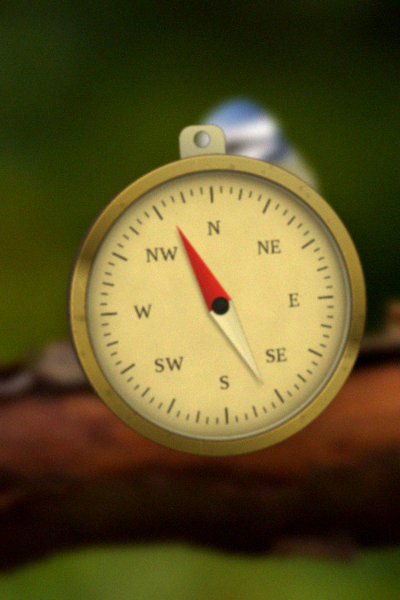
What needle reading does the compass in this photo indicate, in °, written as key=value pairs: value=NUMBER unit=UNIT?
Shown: value=335 unit=°
